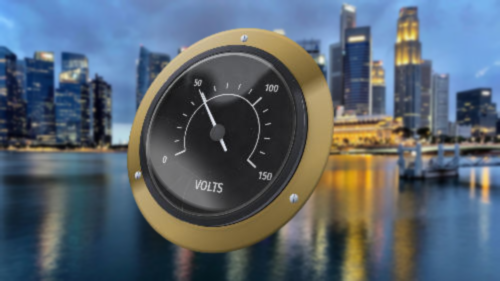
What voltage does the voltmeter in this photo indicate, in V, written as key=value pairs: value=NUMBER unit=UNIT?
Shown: value=50 unit=V
